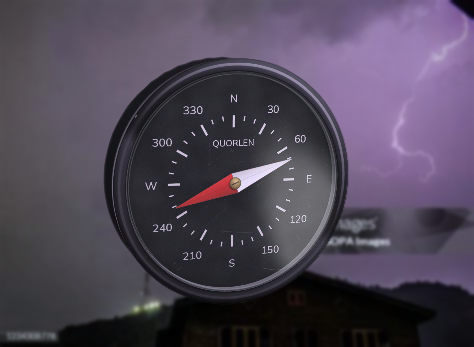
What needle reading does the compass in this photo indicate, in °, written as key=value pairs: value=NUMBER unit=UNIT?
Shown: value=250 unit=°
